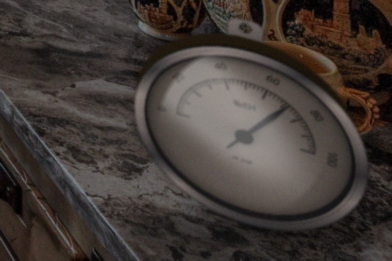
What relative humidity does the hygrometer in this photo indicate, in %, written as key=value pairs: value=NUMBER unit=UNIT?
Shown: value=70 unit=%
